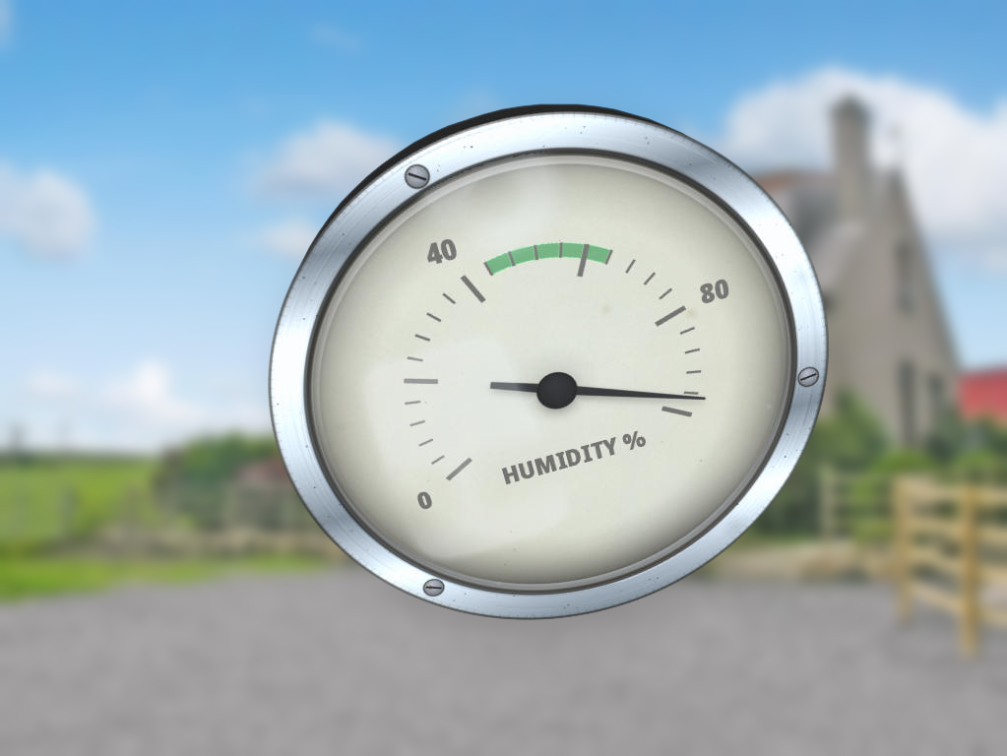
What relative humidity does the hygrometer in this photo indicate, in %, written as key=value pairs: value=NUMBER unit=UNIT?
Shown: value=96 unit=%
